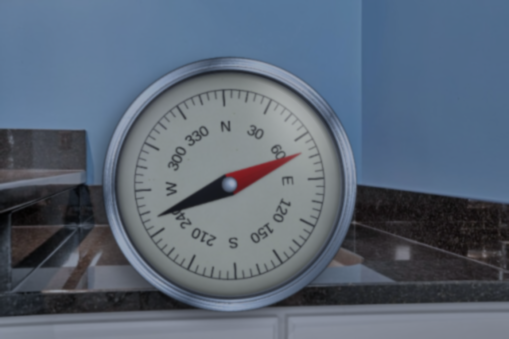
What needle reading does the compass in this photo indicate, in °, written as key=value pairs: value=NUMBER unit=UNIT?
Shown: value=70 unit=°
